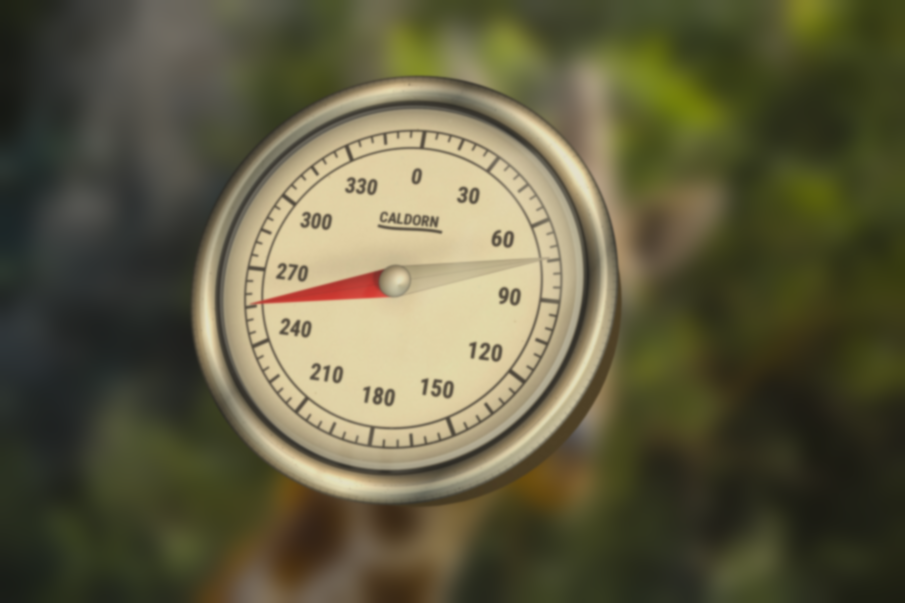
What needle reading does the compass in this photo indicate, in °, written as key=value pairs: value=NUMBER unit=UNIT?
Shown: value=255 unit=°
